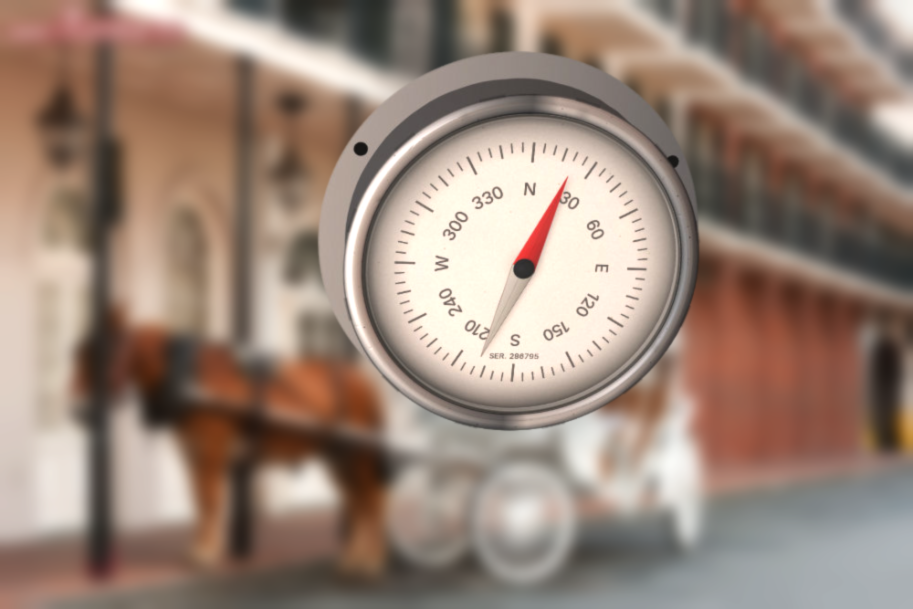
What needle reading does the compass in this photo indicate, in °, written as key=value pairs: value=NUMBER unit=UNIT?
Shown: value=20 unit=°
